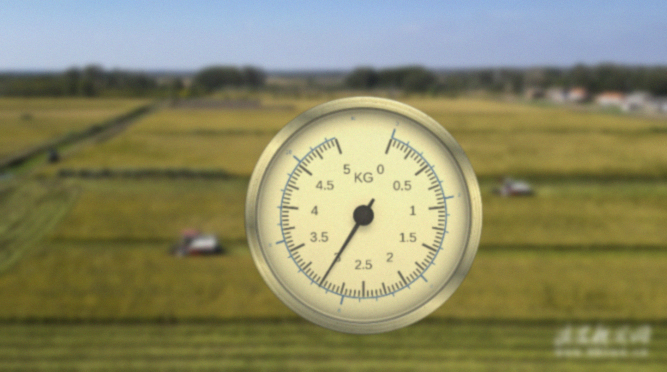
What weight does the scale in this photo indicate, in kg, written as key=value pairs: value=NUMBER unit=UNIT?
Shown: value=3 unit=kg
